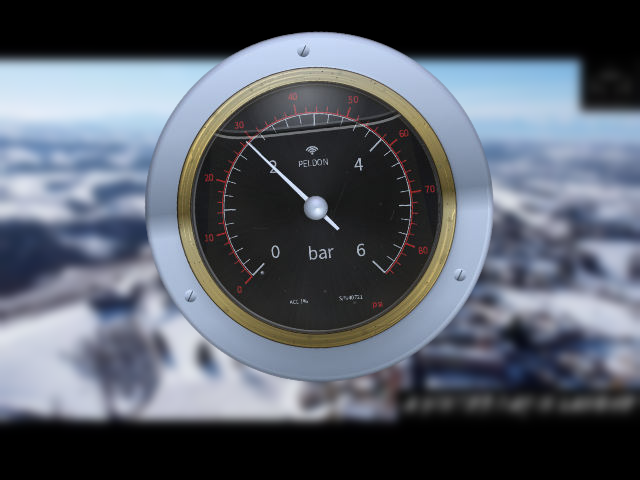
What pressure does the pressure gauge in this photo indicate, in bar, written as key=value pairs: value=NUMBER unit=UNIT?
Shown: value=2 unit=bar
